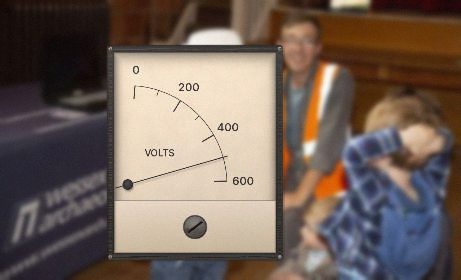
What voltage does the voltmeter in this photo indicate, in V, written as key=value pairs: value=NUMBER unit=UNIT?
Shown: value=500 unit=V
